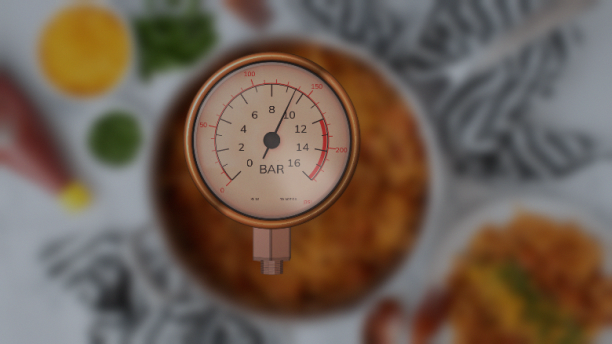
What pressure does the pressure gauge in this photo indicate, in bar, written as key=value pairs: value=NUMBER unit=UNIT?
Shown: value=9.5 unit=bar
